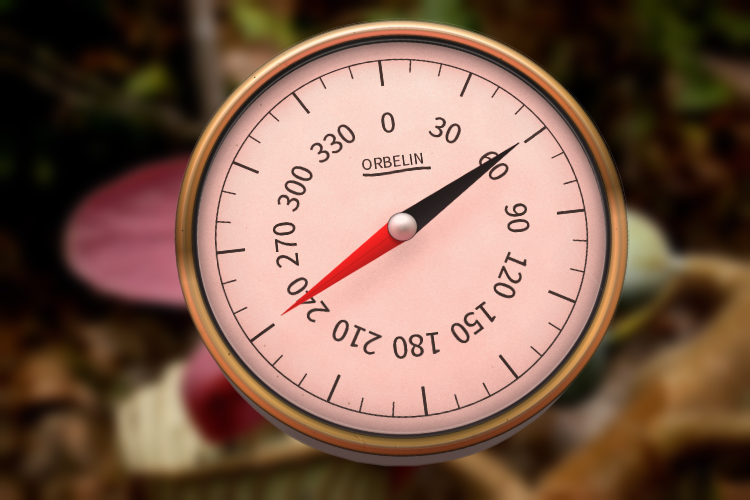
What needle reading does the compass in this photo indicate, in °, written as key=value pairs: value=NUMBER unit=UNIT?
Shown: value=240 unit=°
